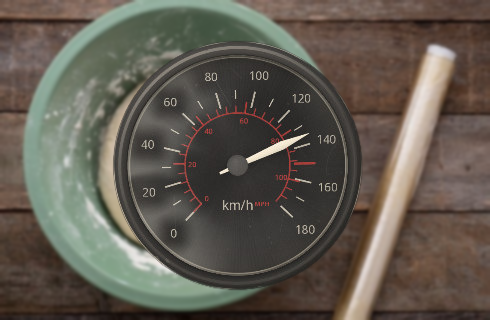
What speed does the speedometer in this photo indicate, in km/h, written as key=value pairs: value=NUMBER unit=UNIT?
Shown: value=135 unit=km/h
